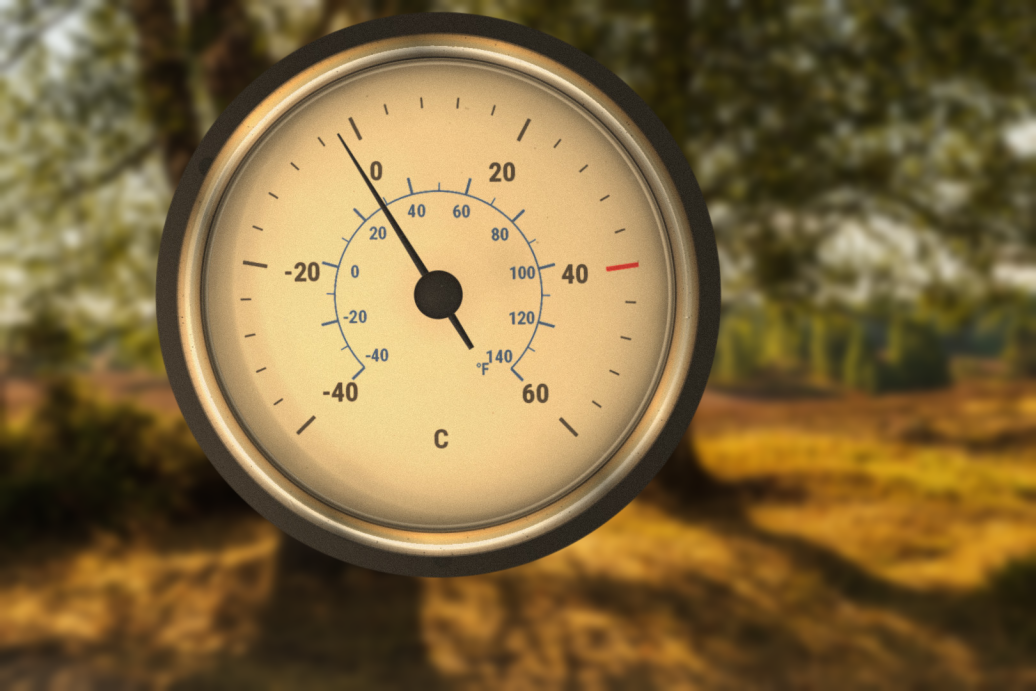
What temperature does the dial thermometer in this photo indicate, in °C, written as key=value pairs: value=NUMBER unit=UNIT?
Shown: value=-2 unit=°C
